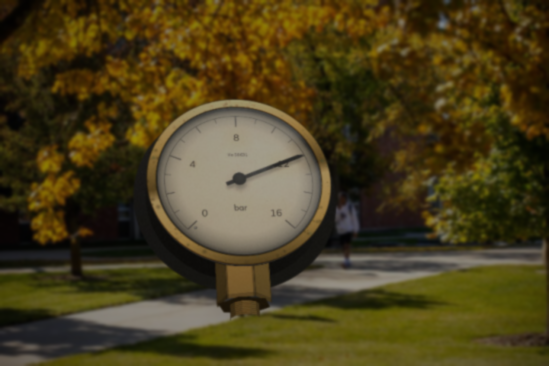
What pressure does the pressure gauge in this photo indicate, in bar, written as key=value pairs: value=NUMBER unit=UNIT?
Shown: value=12 unit=bar
